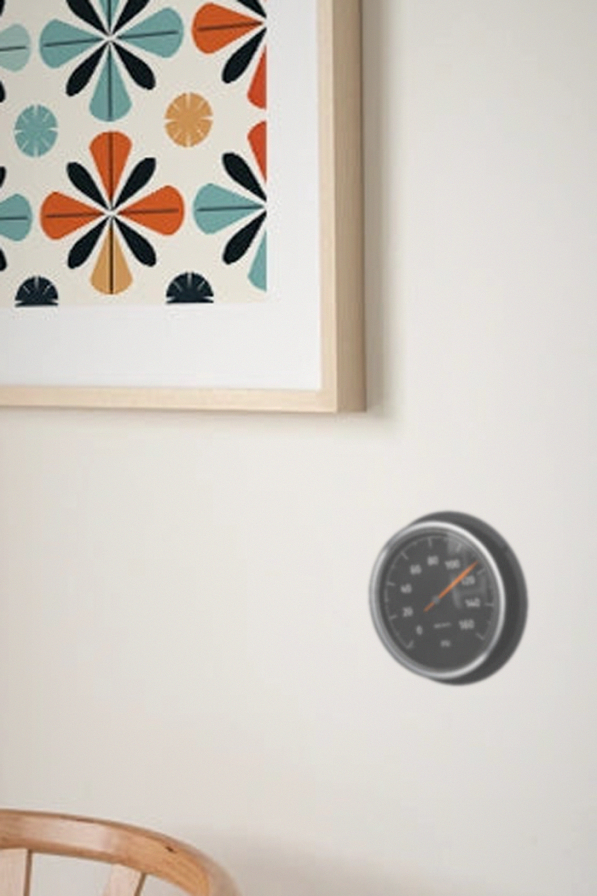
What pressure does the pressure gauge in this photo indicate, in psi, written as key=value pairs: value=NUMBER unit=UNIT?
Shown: value=115 unit=psi
